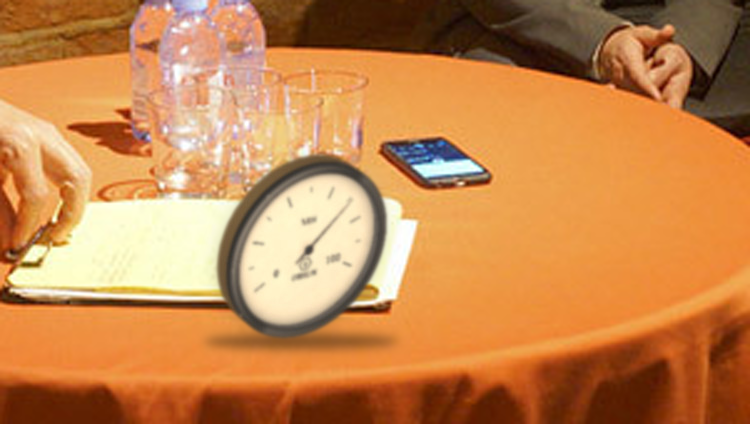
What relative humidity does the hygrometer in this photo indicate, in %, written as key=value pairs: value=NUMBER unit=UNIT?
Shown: value=70 unit=%
